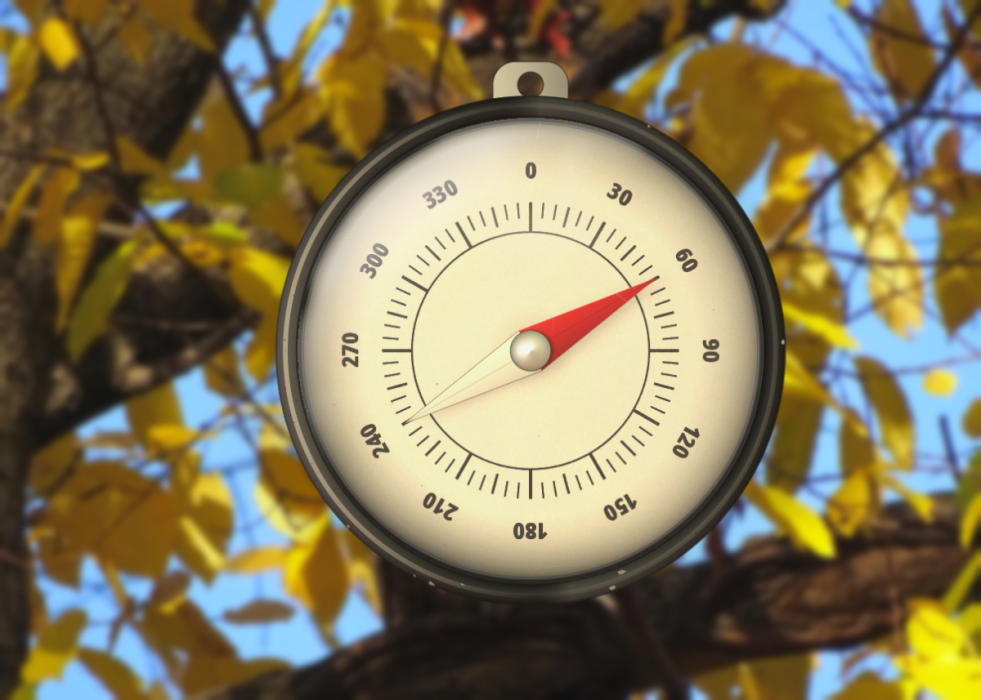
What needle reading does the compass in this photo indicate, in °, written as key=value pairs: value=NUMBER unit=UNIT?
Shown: value=60 unit=°
